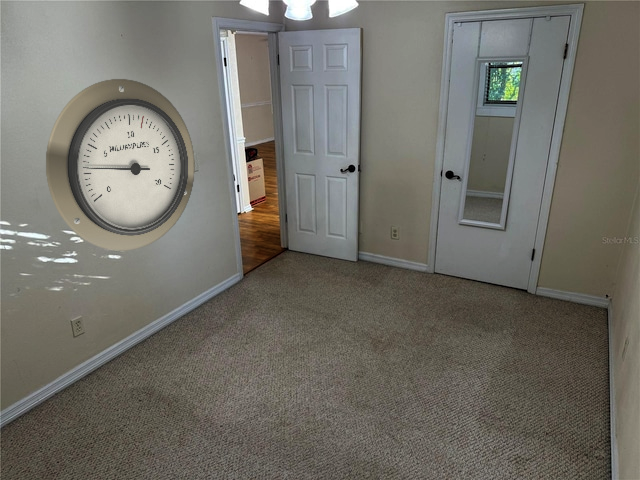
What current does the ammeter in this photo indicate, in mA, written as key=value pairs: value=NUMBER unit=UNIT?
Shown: value=3 unit=mA
